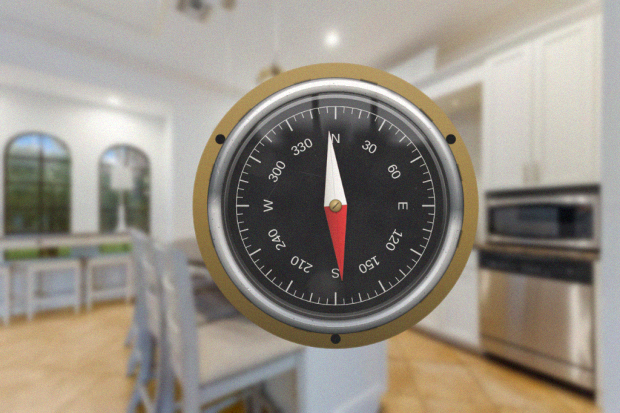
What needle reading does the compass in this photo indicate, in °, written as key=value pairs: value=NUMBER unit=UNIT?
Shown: value=175 unit=°
